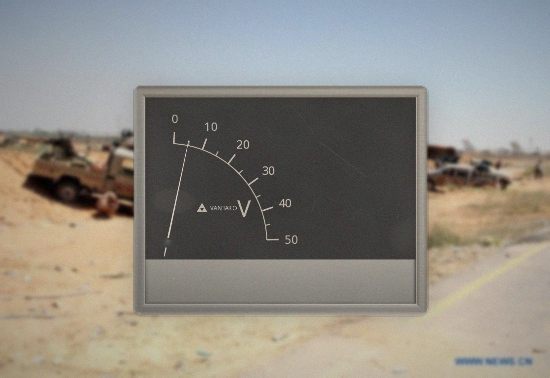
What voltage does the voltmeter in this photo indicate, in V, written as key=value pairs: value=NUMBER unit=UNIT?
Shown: value=5 unit=V
